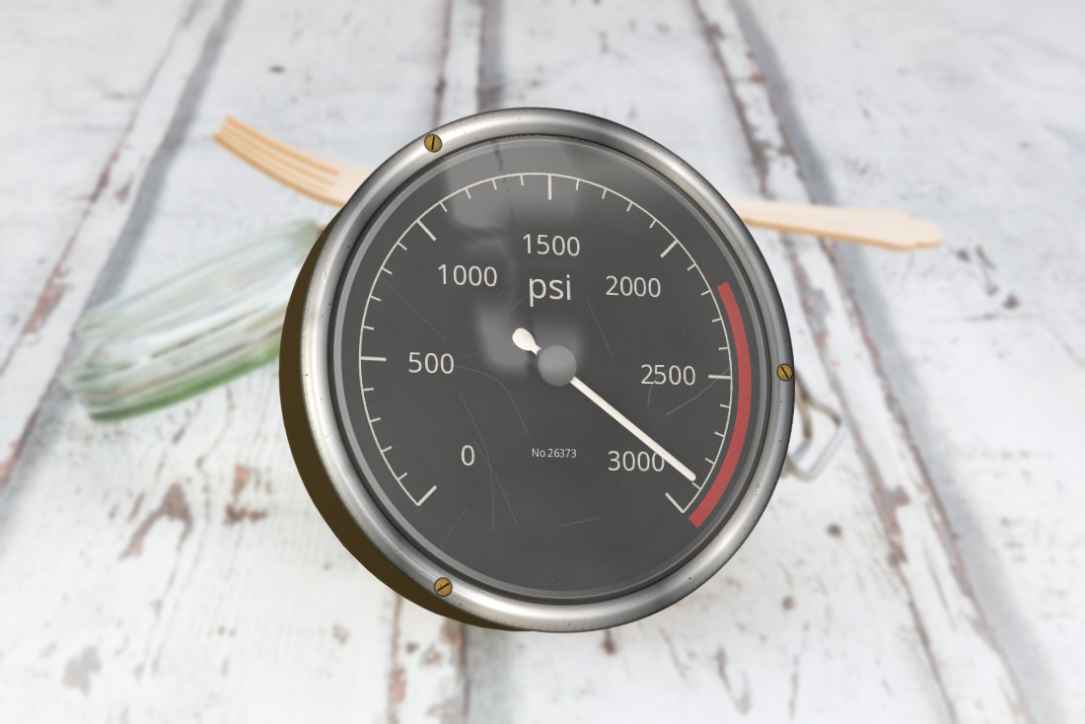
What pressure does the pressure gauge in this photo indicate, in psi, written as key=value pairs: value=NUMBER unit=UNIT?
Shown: value=2900 unit=psi
